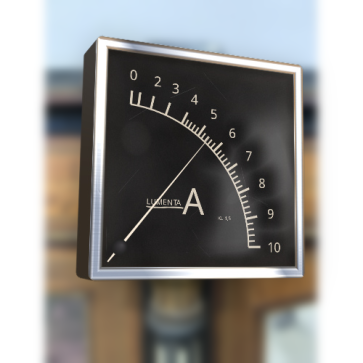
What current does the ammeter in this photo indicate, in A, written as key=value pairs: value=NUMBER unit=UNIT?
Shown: value=5.4 unit=A
